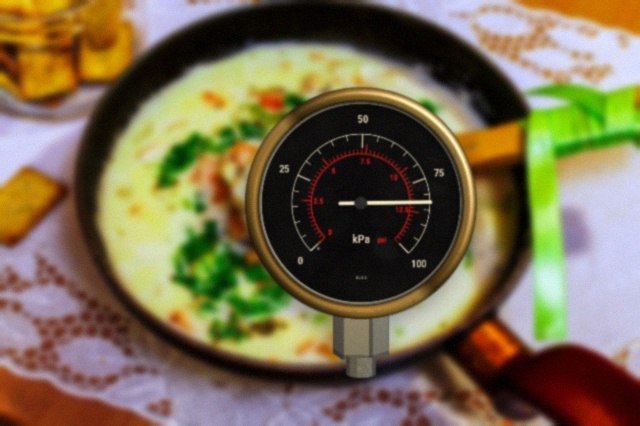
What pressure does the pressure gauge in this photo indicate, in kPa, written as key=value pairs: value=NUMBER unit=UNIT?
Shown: value=82.5 unit=kPa
